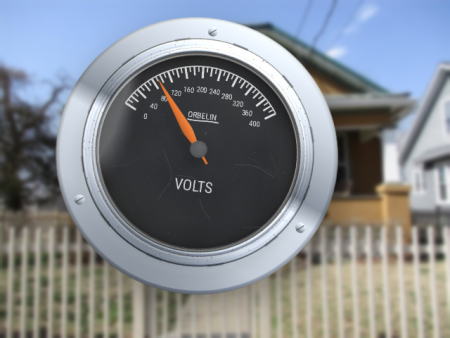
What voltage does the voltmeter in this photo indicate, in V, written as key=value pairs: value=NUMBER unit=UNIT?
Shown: value=90 unit=V
